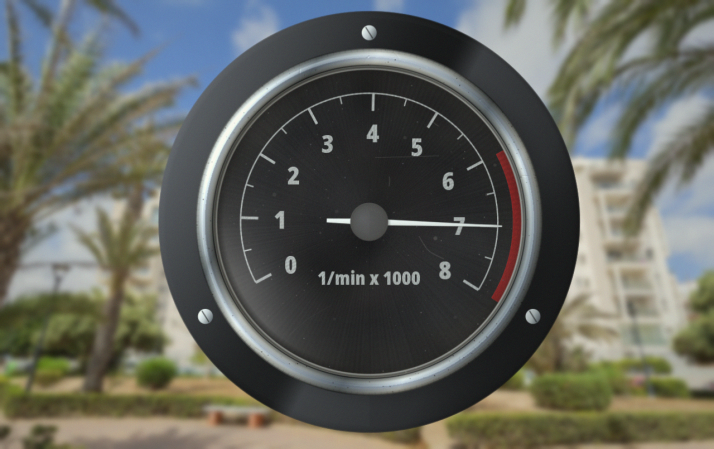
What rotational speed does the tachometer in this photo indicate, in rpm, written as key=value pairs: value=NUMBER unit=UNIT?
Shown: value=7000 unit=rpm
